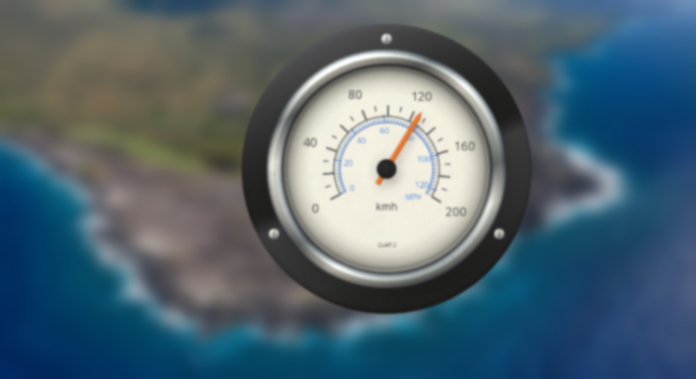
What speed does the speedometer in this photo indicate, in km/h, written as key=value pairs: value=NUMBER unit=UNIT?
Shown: value=125 unit=km/h
